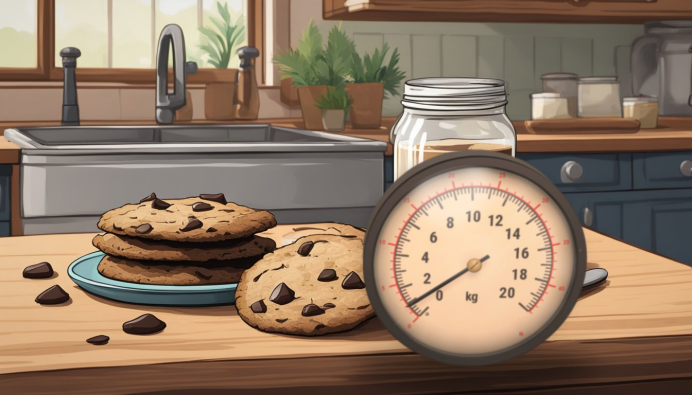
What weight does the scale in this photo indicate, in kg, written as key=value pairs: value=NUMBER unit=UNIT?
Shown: value=1 unit=kg
